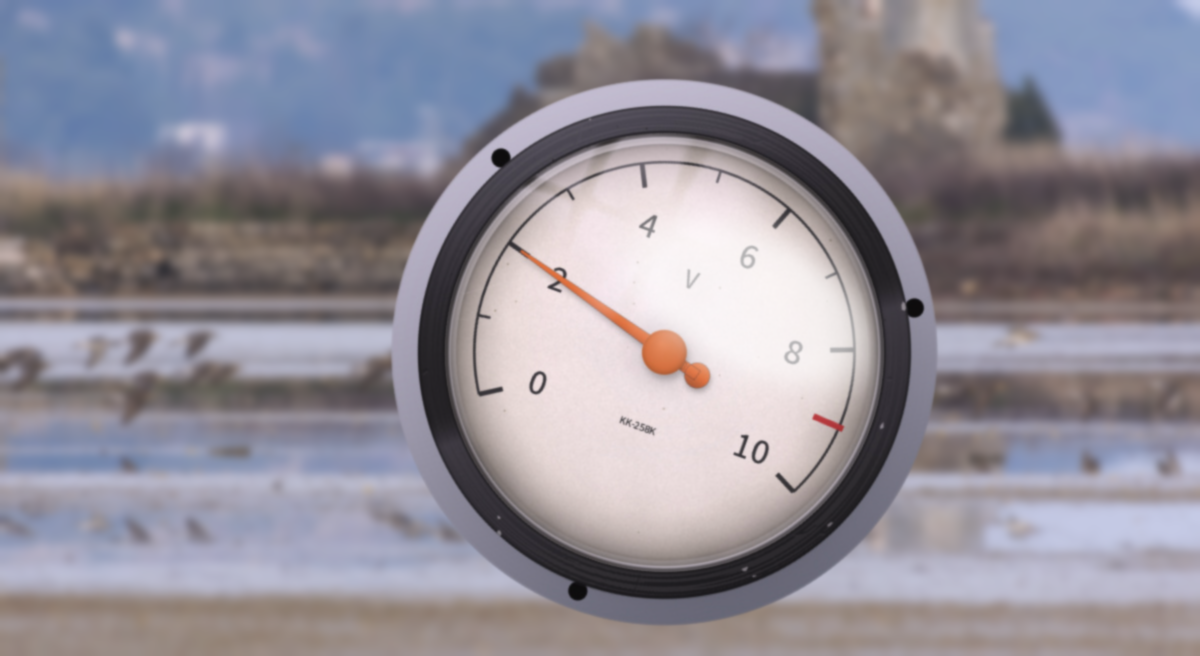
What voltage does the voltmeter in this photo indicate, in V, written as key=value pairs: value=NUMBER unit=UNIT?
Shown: value=2 unit=V
